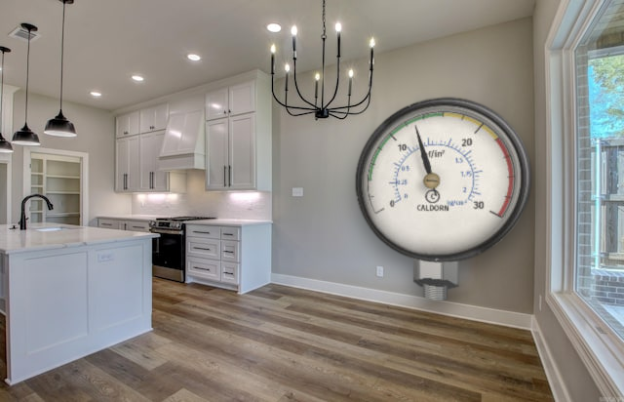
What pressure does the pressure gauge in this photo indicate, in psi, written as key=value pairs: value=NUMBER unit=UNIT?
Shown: value=13 unit=psi
